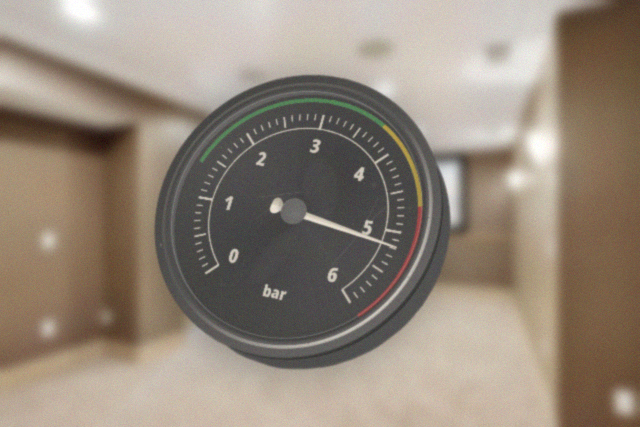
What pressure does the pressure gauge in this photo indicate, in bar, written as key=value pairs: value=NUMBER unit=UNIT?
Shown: value=5.2 unit=bar
